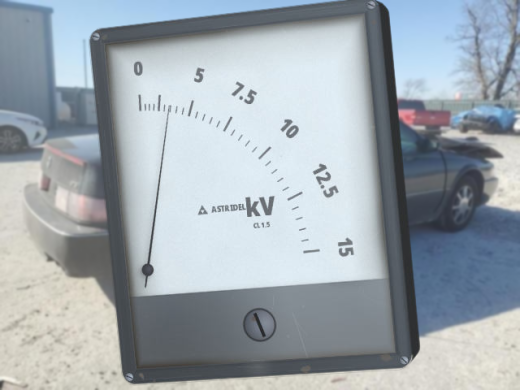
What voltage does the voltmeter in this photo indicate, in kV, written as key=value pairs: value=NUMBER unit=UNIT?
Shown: value=3.5 unit=kV
